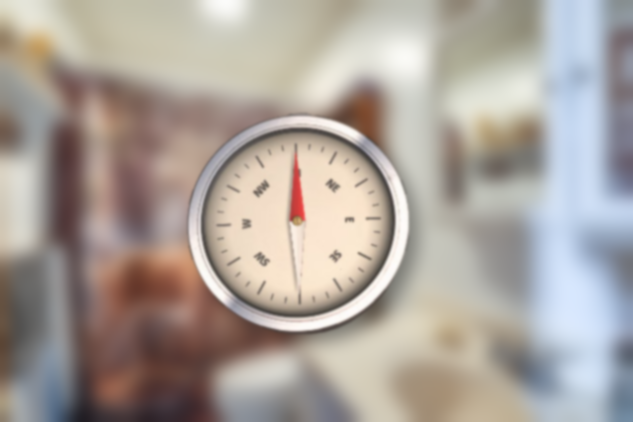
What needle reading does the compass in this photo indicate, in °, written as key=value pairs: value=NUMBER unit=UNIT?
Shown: value=0 unit=°
